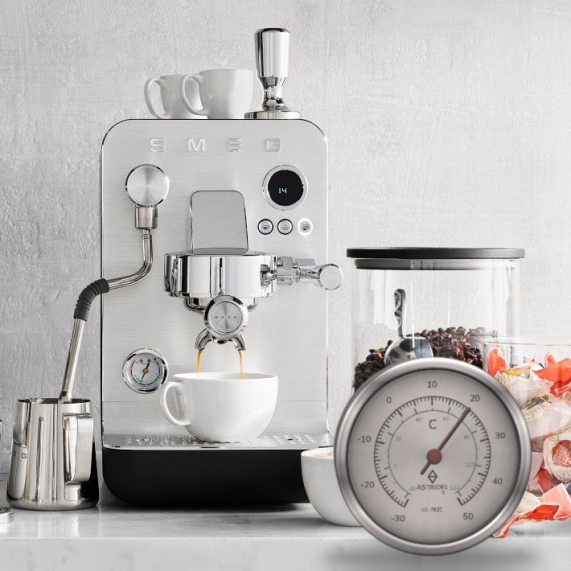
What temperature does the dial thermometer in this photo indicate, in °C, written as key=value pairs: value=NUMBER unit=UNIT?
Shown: value=20 unit=°C
